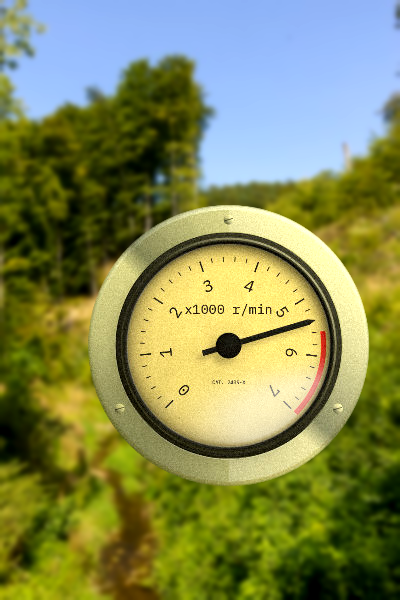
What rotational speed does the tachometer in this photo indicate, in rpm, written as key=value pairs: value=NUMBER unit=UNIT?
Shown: value=5400 unit=rpm
